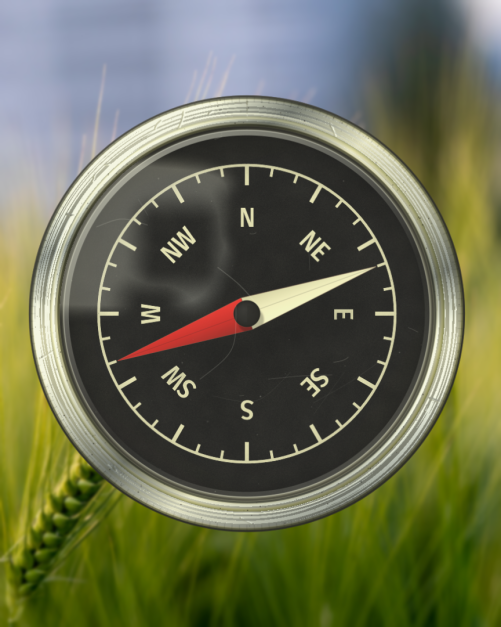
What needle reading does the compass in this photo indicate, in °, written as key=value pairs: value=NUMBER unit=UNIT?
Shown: value=250 unit=°
